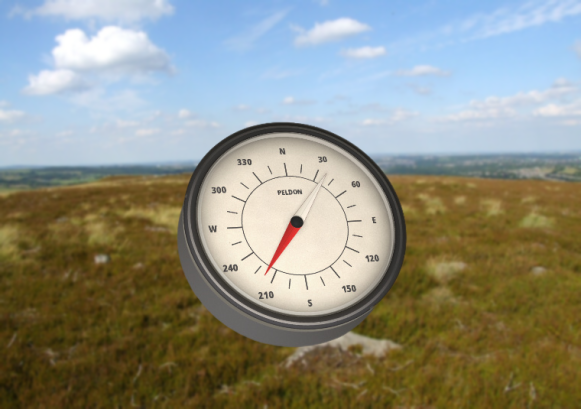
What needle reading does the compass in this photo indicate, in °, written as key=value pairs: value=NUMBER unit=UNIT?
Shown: value=217.5 unit=°
